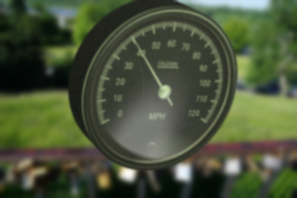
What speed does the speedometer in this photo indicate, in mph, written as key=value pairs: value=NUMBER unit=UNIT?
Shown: value=40 unit=mph
